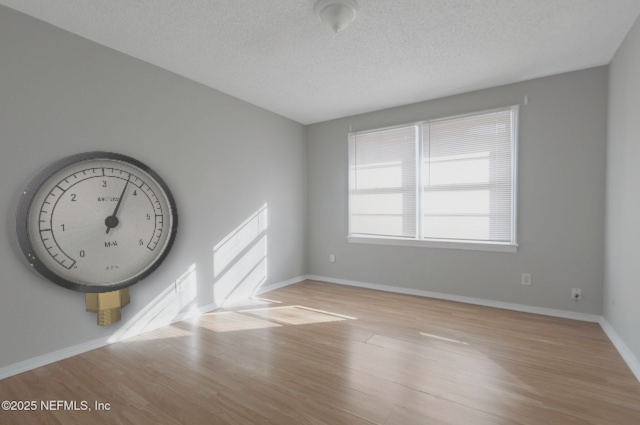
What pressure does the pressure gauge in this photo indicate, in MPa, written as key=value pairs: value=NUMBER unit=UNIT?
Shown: value=3.6 unit=MPa
